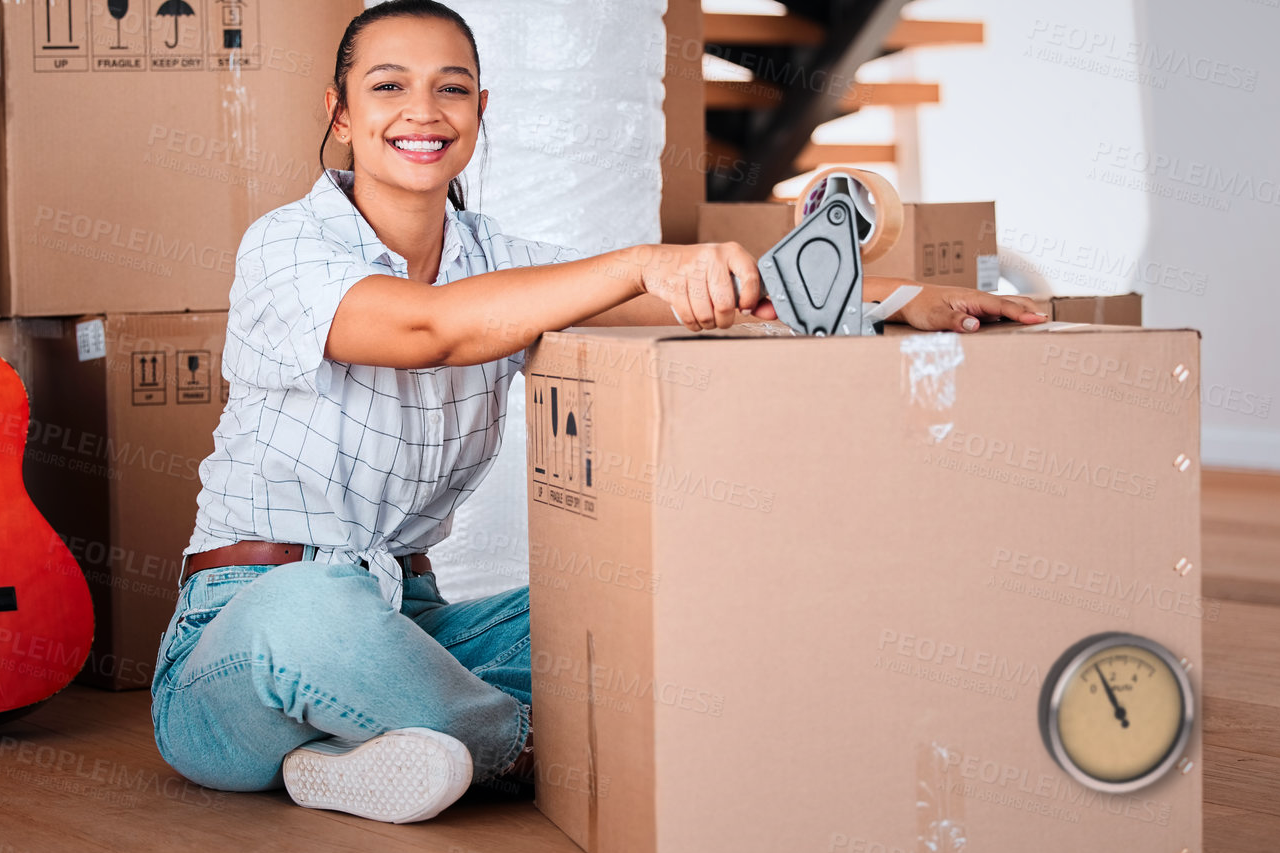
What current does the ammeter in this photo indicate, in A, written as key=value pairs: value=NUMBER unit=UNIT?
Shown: value=1 unit=A
